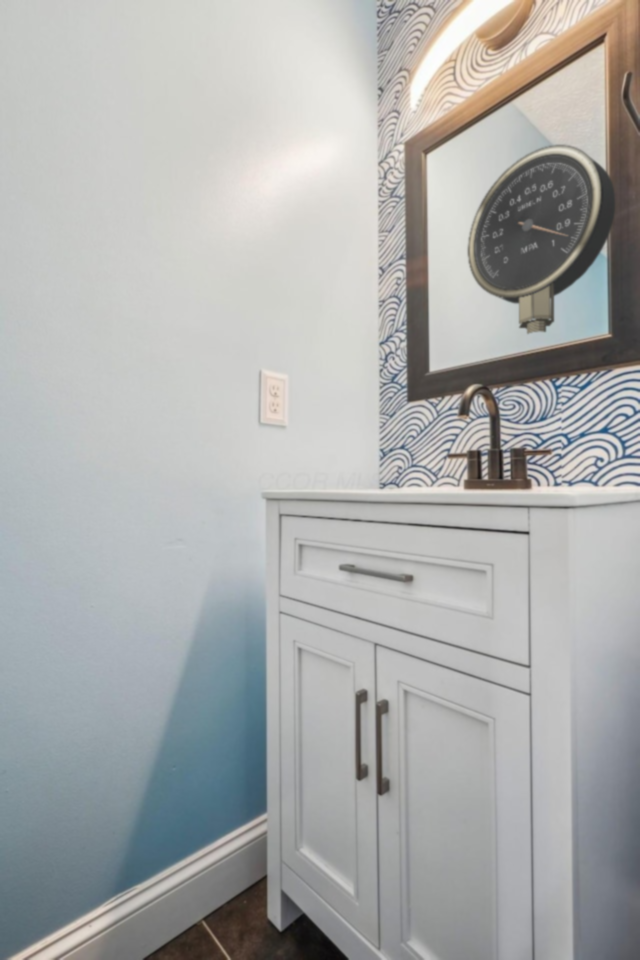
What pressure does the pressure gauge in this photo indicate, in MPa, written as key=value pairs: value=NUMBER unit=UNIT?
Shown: value=0.95 unit=MPa
